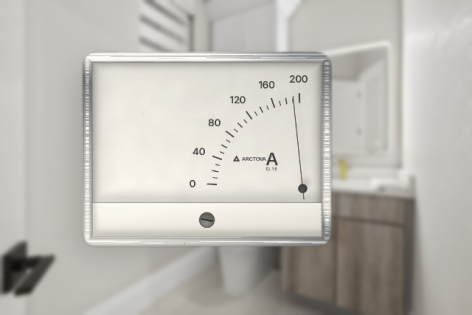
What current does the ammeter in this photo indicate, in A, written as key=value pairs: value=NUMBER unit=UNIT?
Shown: value=190 unit=A
